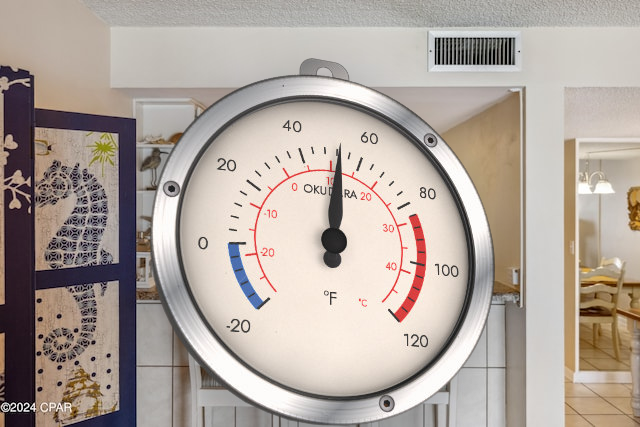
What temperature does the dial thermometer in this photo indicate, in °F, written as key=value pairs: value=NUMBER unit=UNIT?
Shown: value=52 unit=°F
